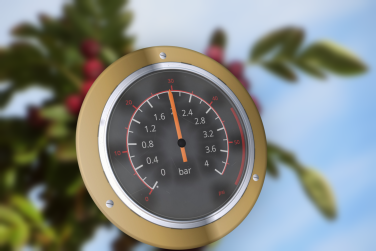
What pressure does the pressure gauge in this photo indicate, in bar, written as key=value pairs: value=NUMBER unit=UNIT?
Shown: value=2 unit=bar
